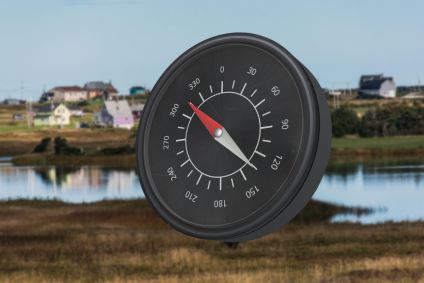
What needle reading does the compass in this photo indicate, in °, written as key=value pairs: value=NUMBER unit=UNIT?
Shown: value=315 unit=°
